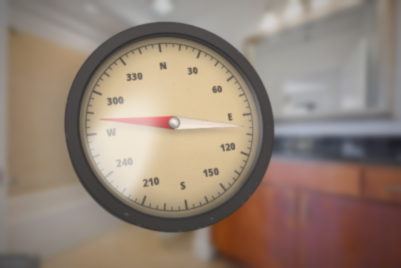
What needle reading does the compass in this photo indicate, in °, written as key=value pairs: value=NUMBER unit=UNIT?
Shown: value=280 unit=°
